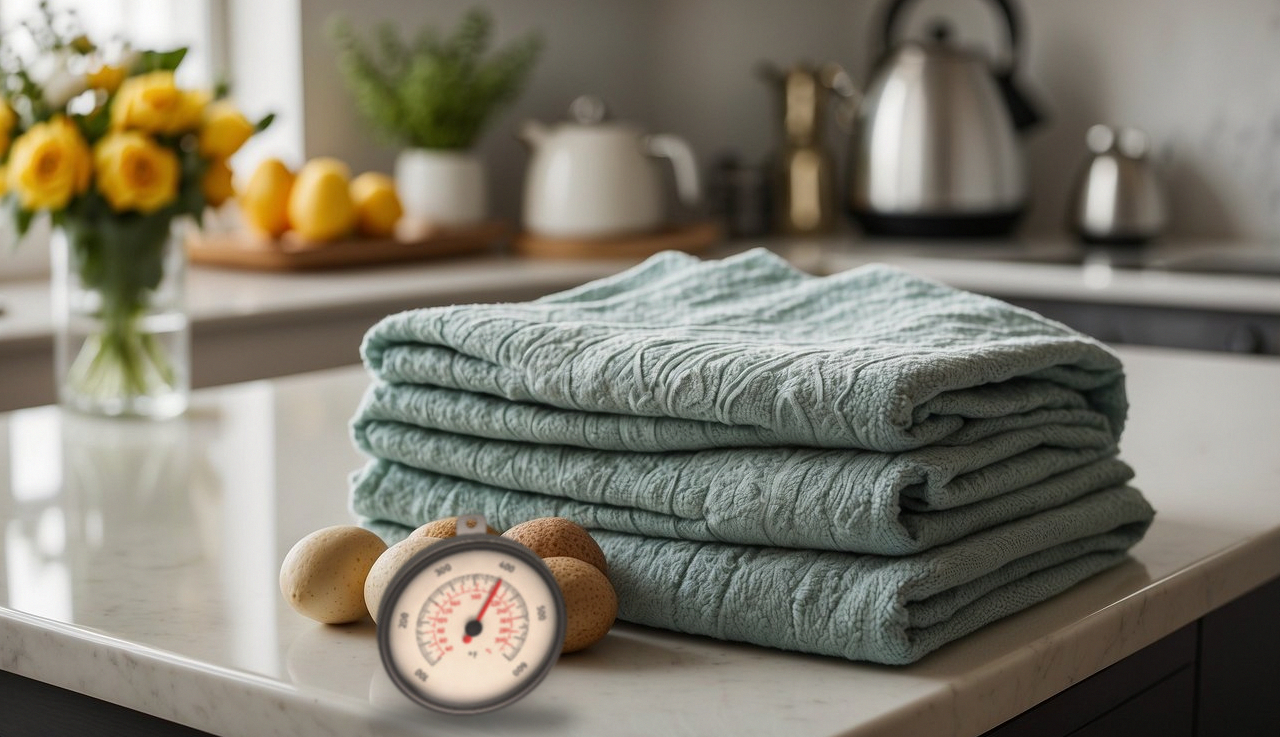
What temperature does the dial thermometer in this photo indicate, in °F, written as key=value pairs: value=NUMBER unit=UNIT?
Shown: value=400 unit=°F
